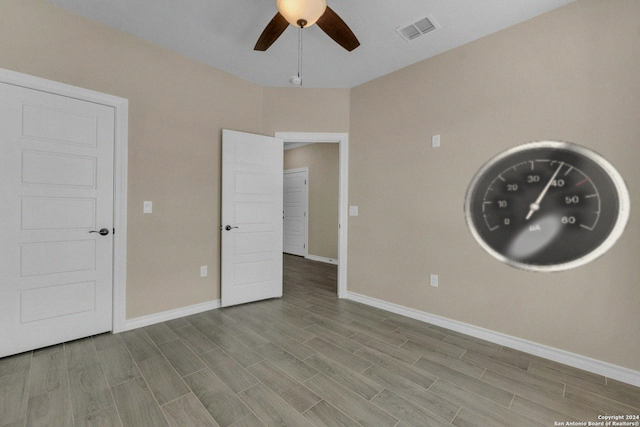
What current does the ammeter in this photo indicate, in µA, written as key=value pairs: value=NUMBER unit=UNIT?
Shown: value=37.5 unit=µA
